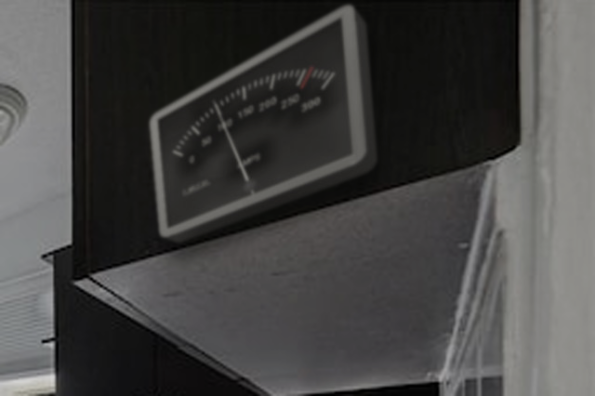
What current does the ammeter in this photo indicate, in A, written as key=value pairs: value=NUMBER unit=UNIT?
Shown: value=100 unit=A
